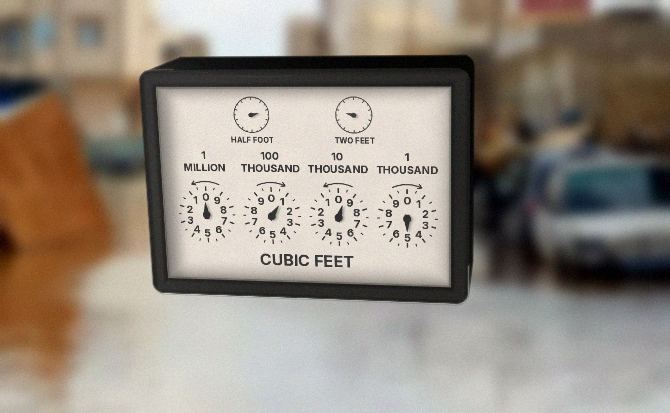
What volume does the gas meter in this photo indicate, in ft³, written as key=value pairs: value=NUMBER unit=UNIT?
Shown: value=9500 unit=ft³
